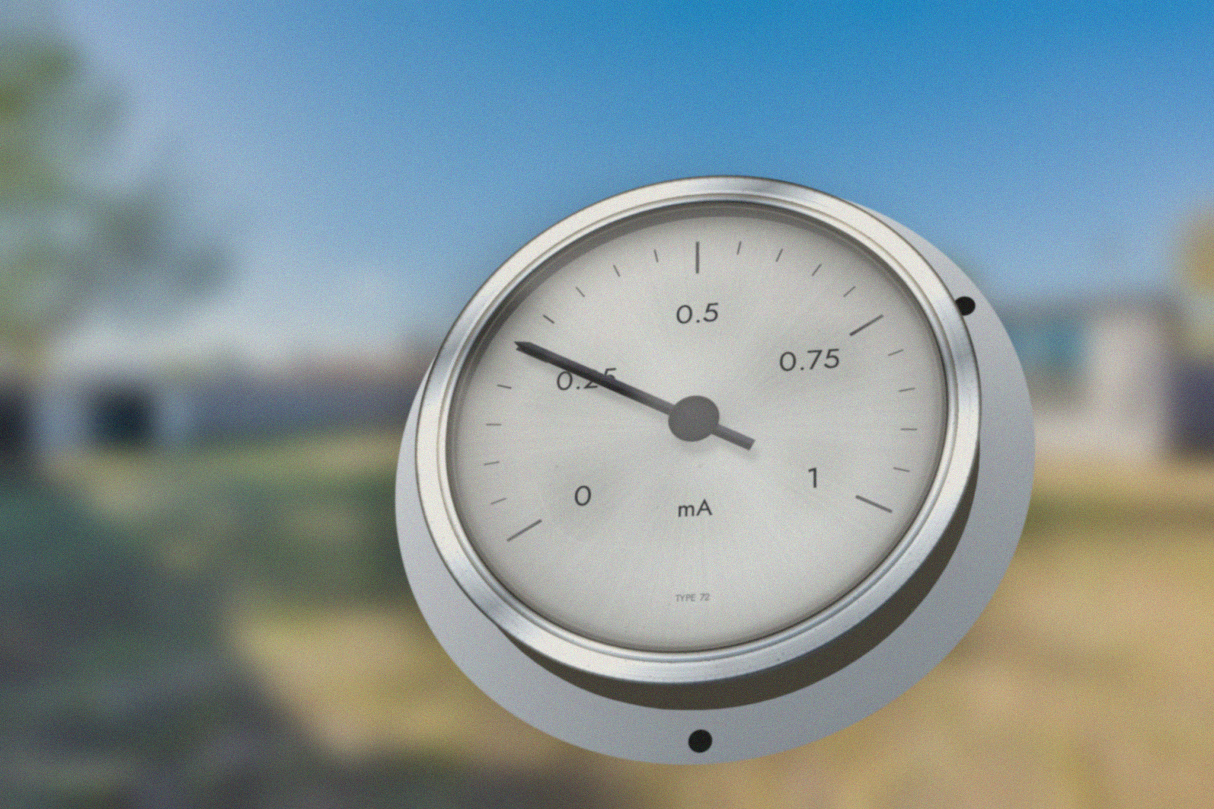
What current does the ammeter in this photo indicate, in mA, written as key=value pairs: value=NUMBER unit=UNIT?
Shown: value=0.25 unit=mA
